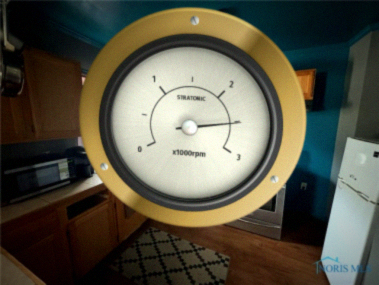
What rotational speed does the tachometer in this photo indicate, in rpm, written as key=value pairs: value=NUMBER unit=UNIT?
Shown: value=2500 unit=rpm
